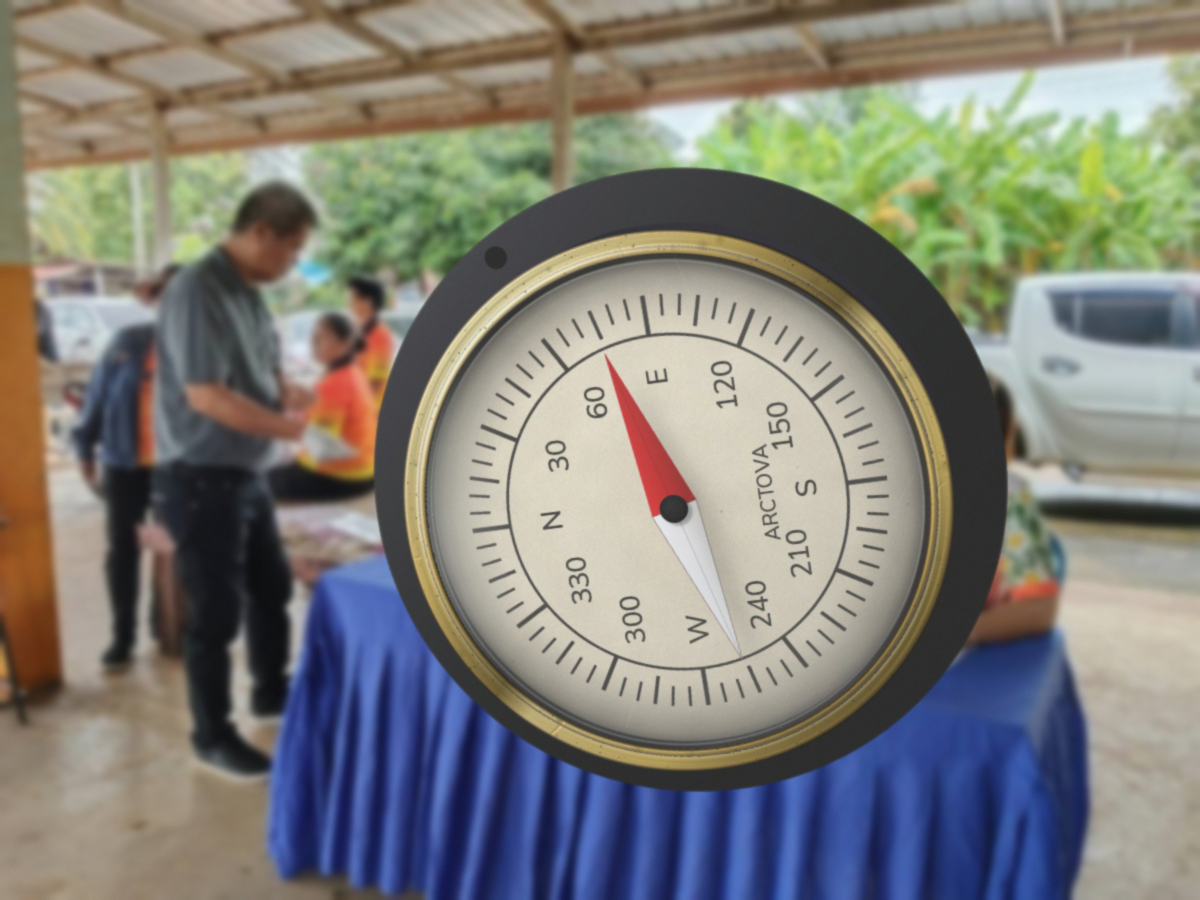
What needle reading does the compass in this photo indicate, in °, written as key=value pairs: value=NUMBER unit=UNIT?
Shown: value=75 unit=°
